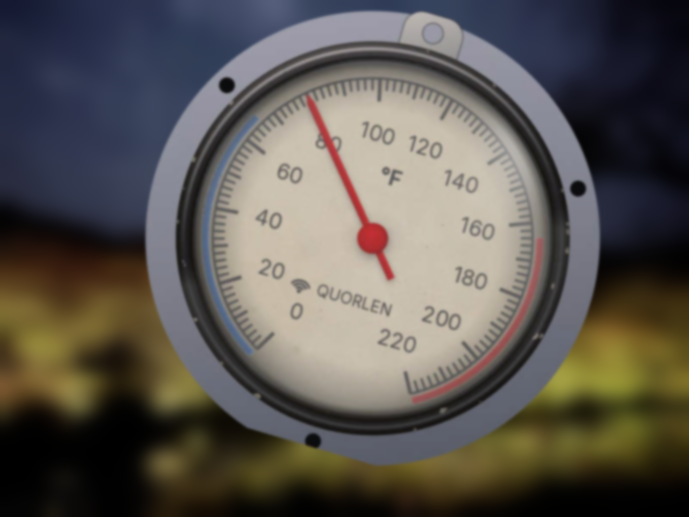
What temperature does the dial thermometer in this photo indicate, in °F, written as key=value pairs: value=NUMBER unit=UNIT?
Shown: value=80 unit=°F
